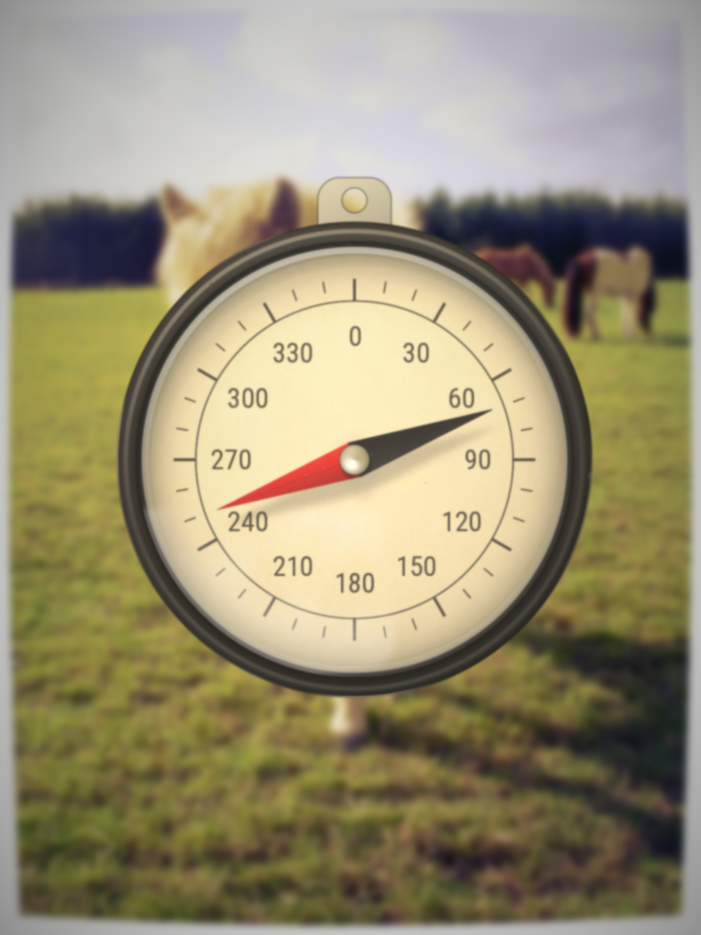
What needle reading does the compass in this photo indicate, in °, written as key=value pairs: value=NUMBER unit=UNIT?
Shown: value=250 unit=°
